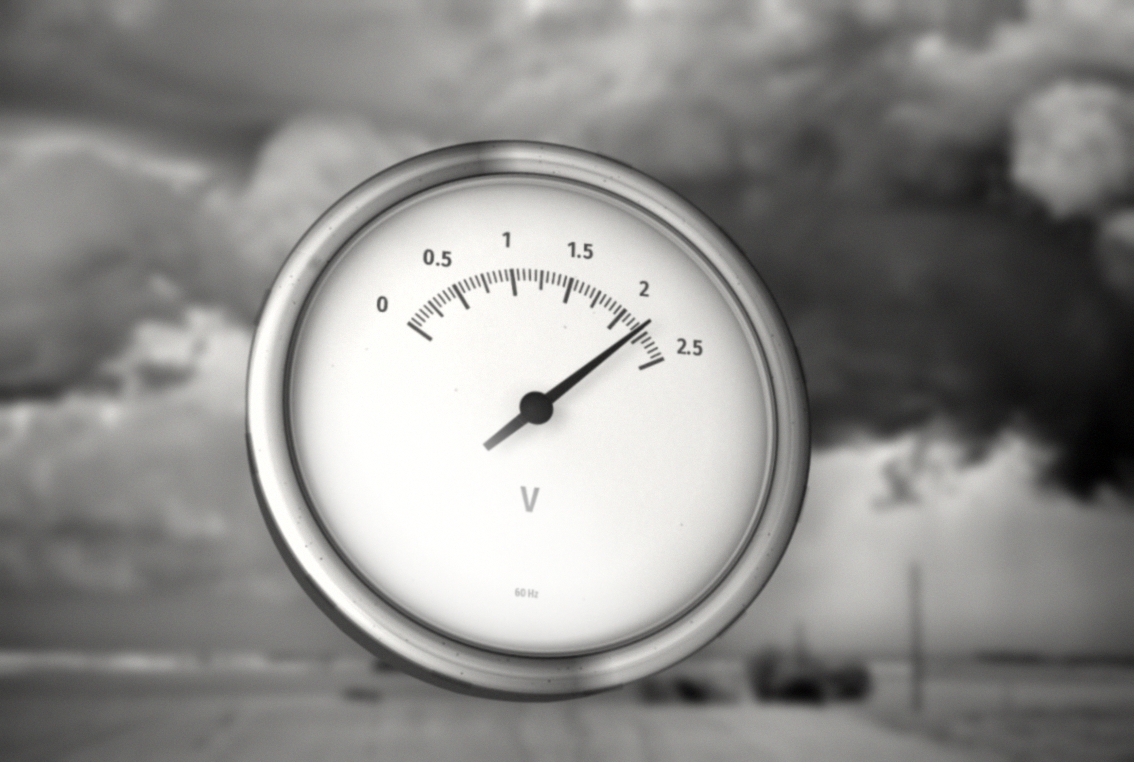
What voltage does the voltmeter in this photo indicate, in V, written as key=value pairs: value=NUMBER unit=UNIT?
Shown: value=2.2 unit=V
